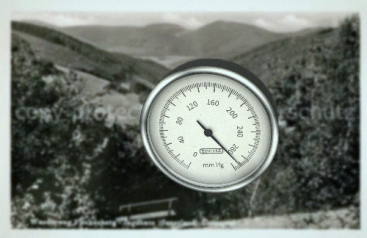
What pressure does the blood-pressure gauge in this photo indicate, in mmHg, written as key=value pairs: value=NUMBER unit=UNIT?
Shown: value=290 unit=mmHg
